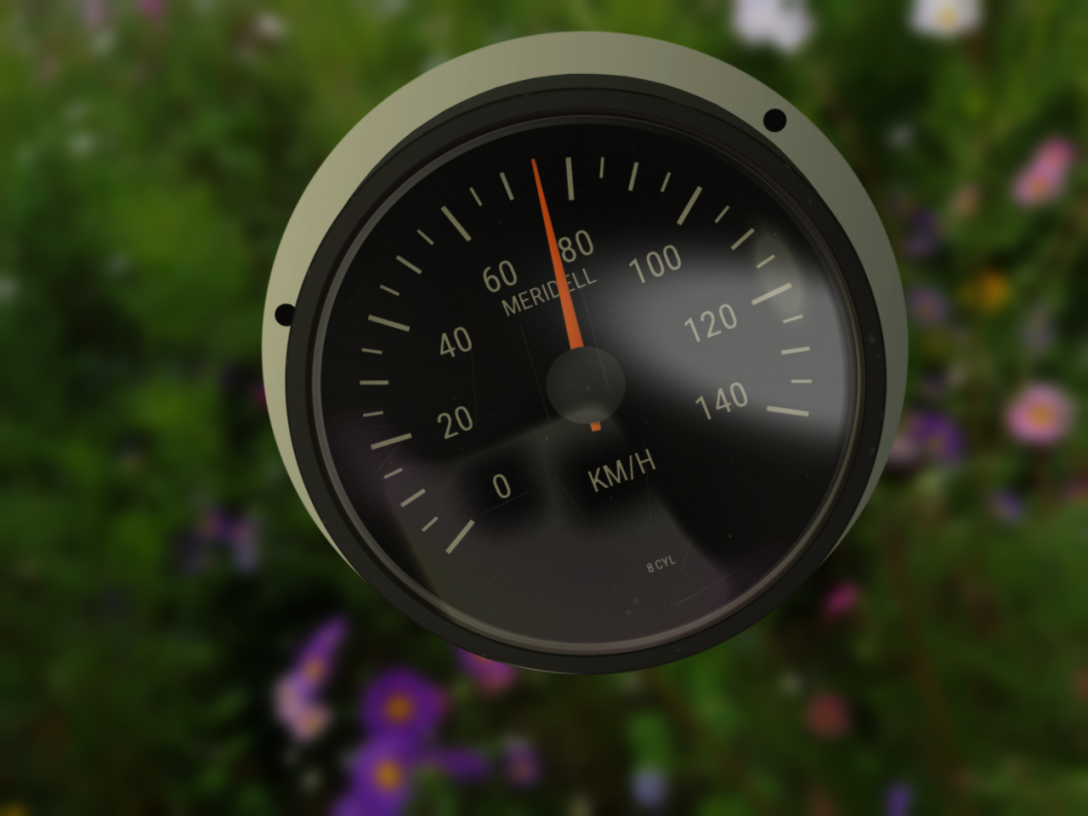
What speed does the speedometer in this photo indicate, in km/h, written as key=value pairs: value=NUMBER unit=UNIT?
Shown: value=75 unit=km/h
